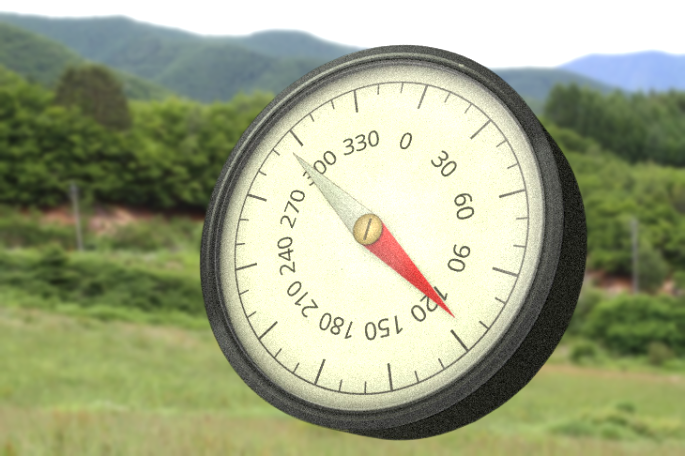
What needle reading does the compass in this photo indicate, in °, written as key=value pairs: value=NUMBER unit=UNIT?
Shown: value=115 unit=°
